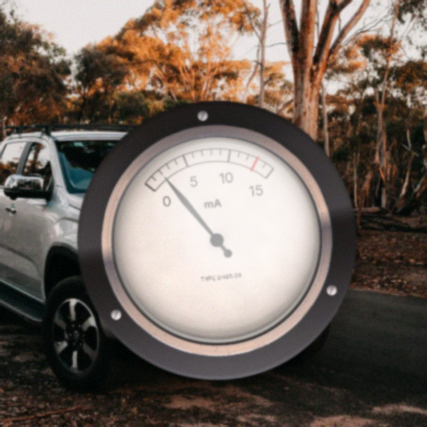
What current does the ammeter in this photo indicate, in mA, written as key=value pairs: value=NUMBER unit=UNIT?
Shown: value=2 unit=mA
